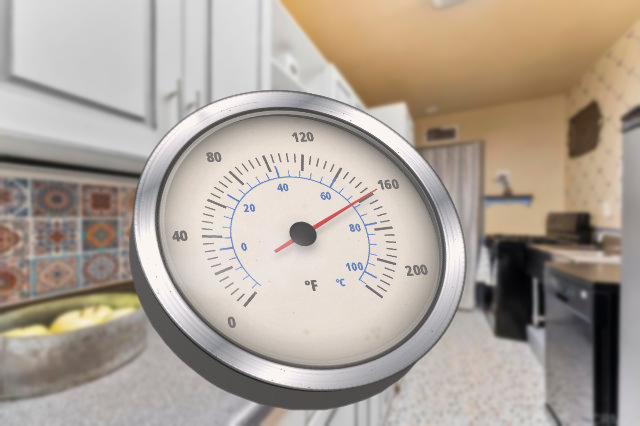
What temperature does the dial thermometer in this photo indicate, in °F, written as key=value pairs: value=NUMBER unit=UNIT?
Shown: value=160 unit=°F
